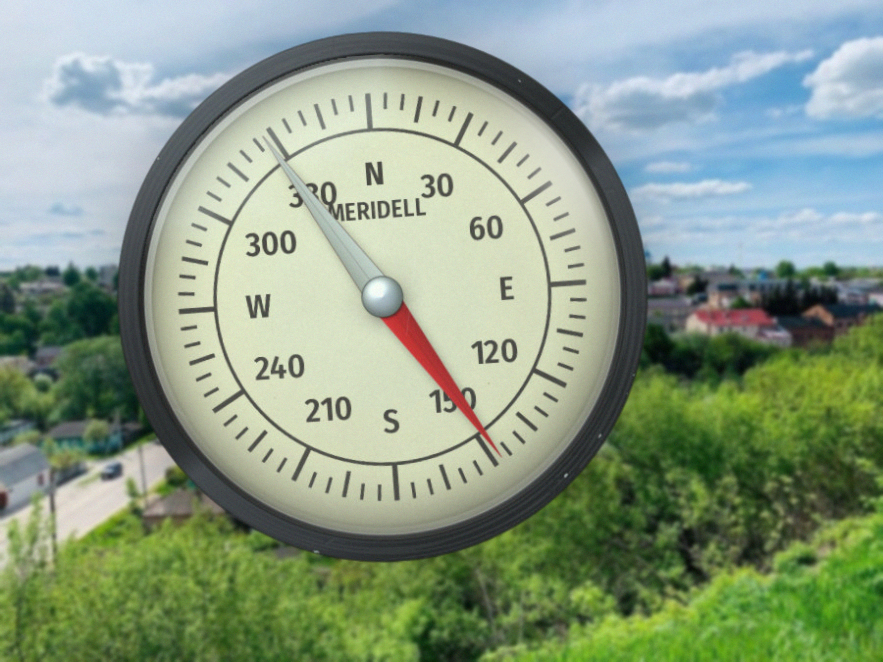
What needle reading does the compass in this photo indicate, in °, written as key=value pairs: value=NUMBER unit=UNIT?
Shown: value=147.5 unit=°
